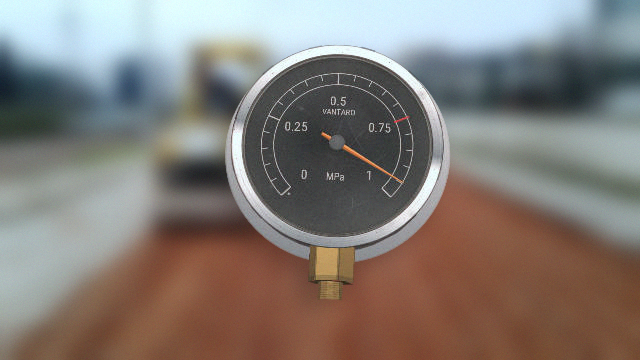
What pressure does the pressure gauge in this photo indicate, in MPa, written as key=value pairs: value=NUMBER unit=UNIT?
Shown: value=0.95 unit=MPa
